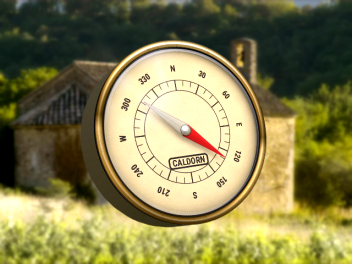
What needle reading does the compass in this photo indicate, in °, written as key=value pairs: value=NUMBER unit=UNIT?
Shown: value=130 unit=°
